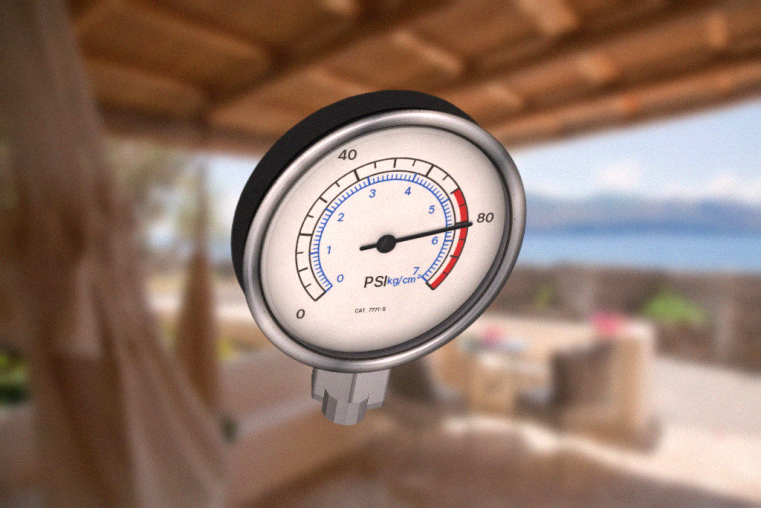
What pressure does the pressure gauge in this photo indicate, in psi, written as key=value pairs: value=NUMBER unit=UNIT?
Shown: value=80 unit=psi
